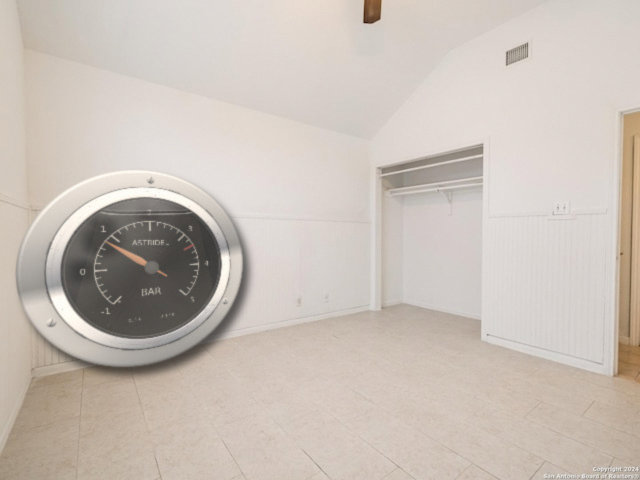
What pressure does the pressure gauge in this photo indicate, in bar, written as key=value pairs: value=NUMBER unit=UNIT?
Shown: value=0.8 unit=bar
